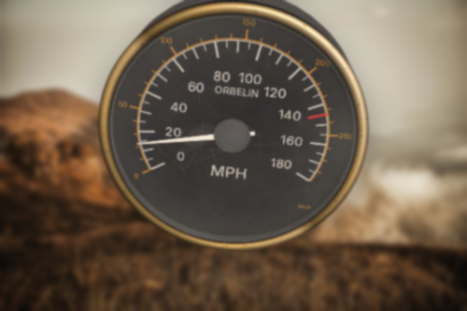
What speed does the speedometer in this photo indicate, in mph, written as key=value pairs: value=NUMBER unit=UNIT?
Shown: value=15 unit=mph
